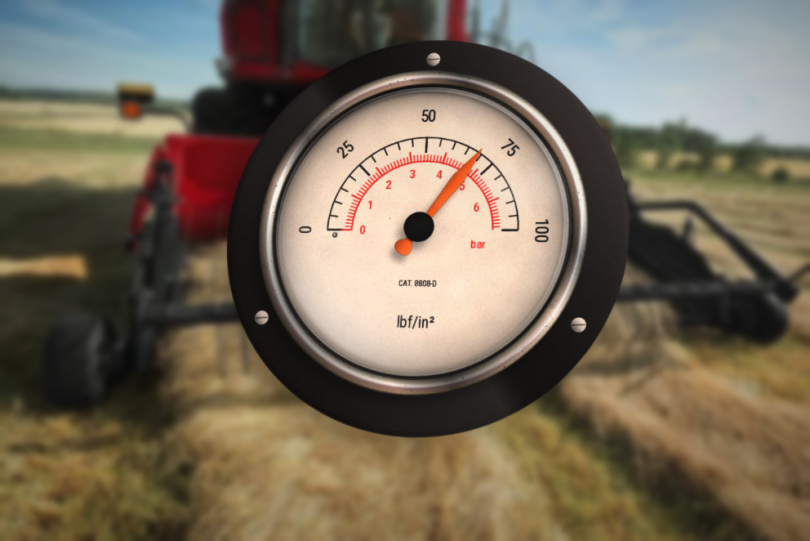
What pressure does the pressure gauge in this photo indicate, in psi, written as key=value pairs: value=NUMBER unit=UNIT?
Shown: value=70 unit=psi
